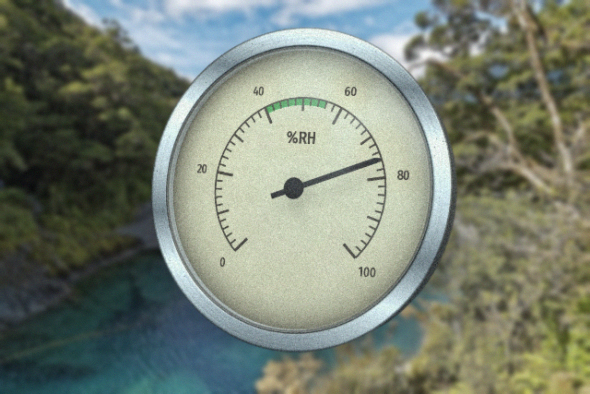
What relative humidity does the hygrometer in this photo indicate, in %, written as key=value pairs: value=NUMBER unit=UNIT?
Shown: value=76 unit=%
